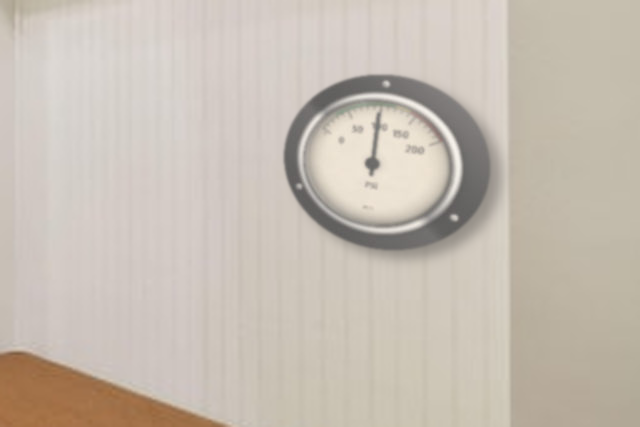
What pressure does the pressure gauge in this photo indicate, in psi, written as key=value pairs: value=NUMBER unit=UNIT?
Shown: value=100 unit=psi
